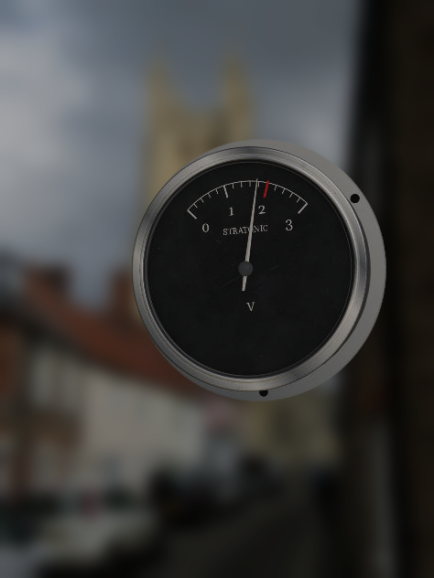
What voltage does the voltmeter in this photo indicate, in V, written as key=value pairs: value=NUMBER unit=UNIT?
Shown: value=1.8 unit=V
